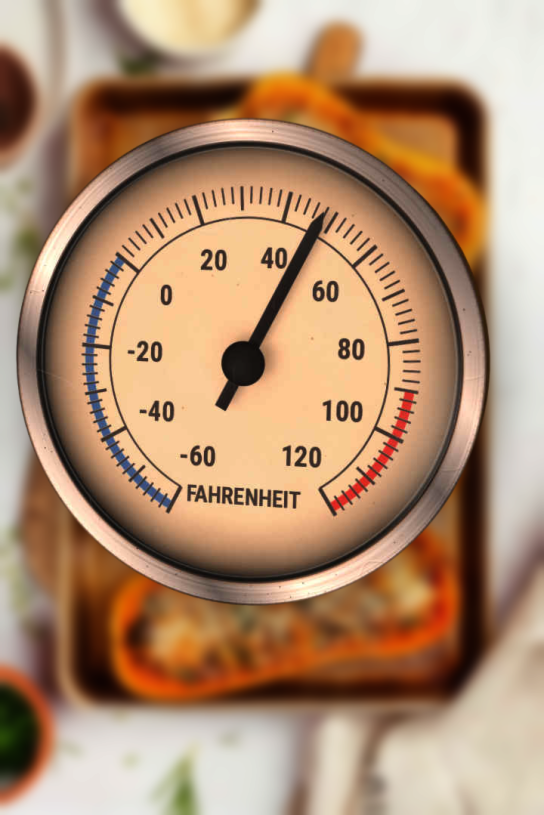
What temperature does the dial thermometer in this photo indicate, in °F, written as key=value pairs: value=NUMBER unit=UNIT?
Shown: value=48 unit=°F
